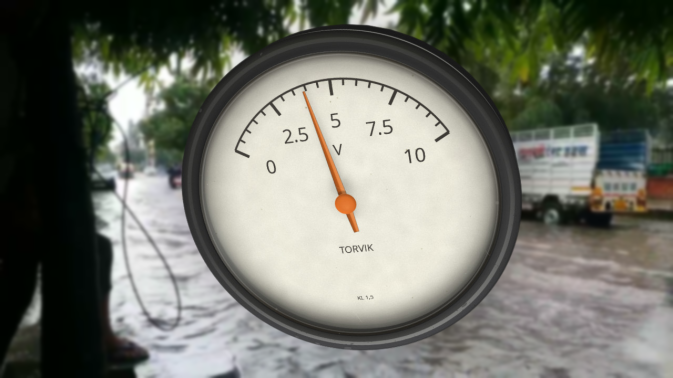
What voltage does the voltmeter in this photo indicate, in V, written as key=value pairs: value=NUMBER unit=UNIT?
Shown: value=4 unit=V
